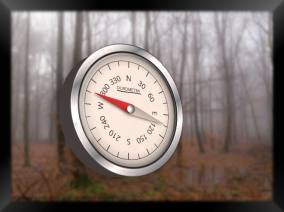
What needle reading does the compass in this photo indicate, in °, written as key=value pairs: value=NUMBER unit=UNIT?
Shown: value=285 unit=°
